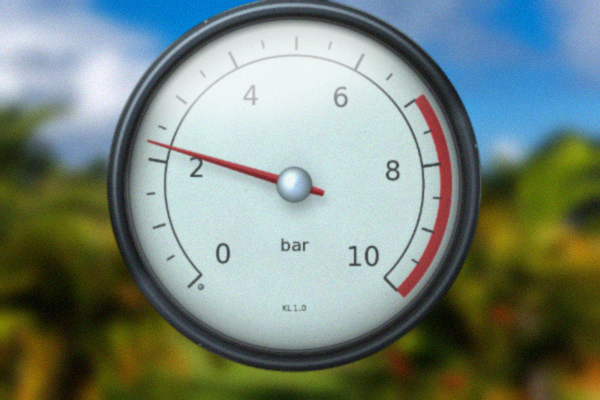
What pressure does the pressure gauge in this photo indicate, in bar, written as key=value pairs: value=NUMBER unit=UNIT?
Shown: value=2.25 unit=bar
